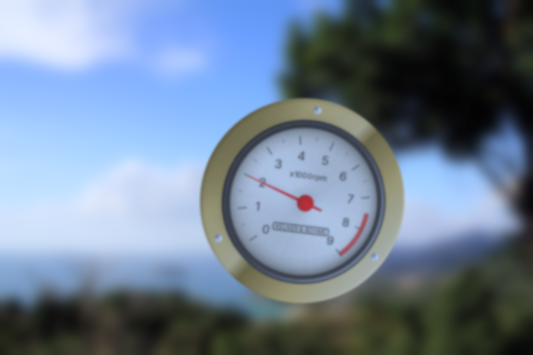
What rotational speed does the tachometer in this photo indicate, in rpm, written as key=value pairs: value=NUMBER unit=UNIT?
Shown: value=2000 unit=rpm
